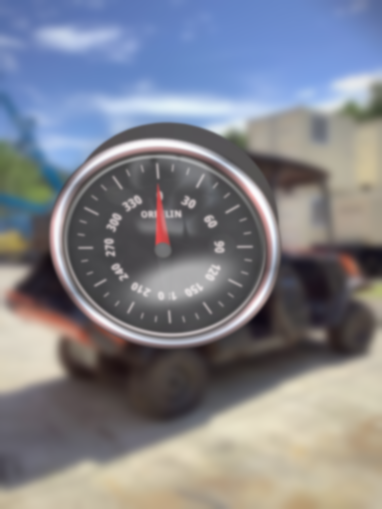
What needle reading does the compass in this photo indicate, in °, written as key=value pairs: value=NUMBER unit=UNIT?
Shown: value=0 unit=°
